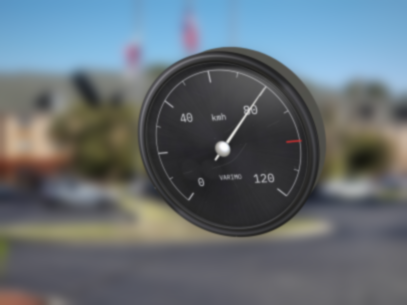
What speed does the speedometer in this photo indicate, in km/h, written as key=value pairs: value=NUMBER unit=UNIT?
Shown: value=80 unit=km/h
